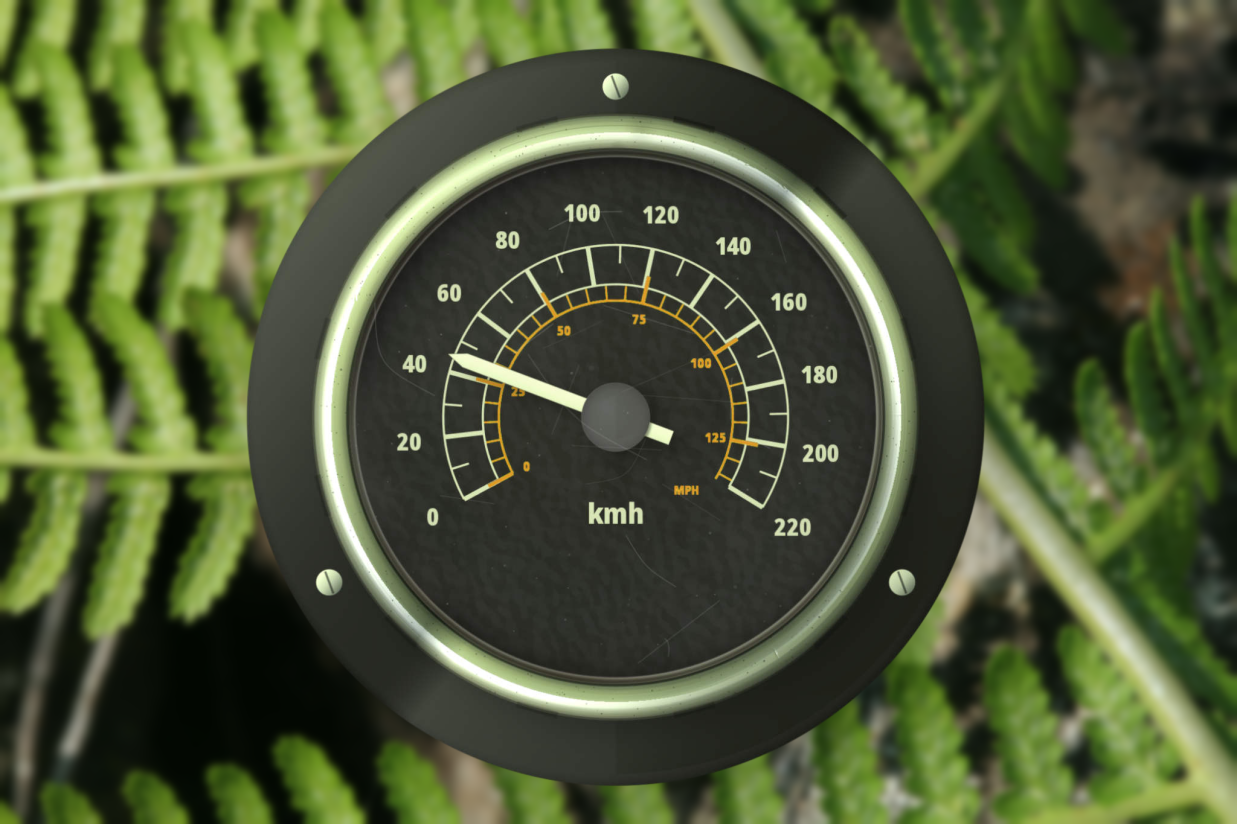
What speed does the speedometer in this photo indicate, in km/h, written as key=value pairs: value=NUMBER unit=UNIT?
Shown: value=45 unit=km/h
